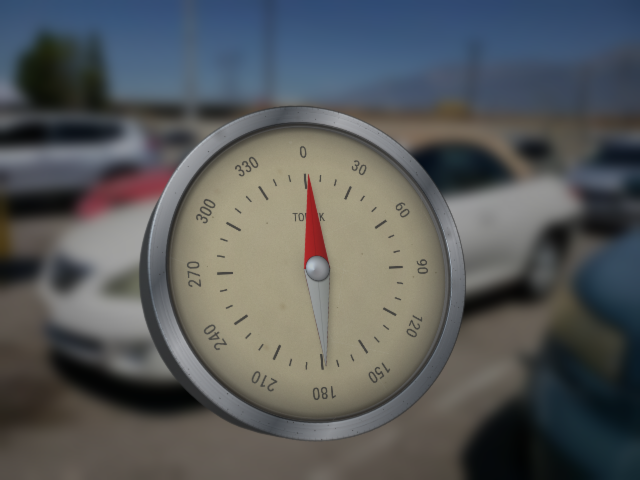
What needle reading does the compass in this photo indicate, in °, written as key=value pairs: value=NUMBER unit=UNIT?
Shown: value=0 unit=°
